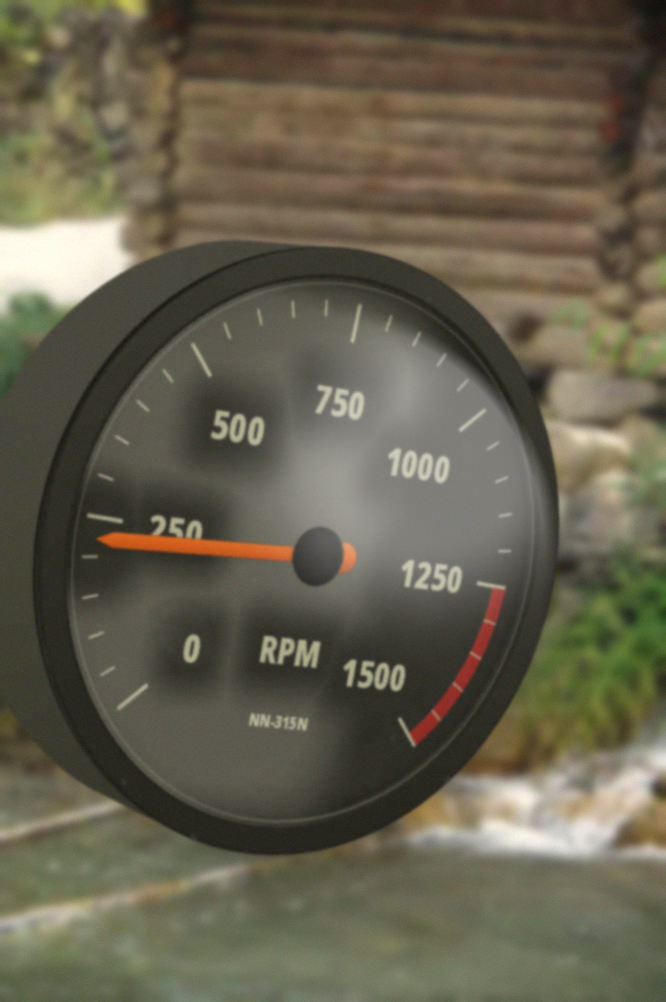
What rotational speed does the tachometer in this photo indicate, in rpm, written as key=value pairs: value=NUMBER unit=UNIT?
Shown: value=225 unit=rpm
